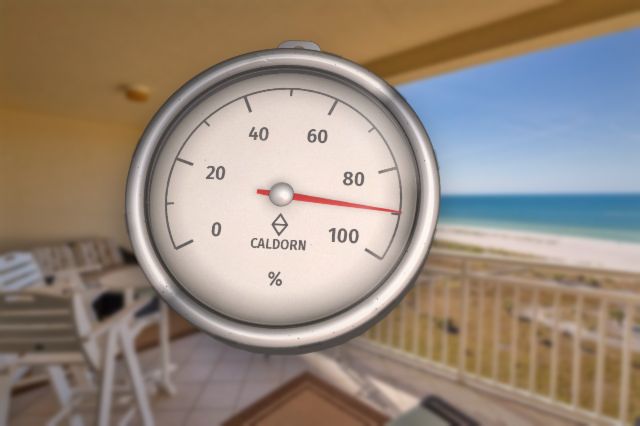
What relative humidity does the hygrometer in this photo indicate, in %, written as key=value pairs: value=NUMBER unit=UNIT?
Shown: value=90 unit=%
